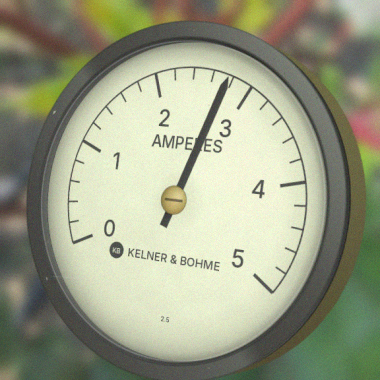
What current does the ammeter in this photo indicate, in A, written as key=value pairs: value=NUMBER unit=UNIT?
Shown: value=2.8 unit=A
